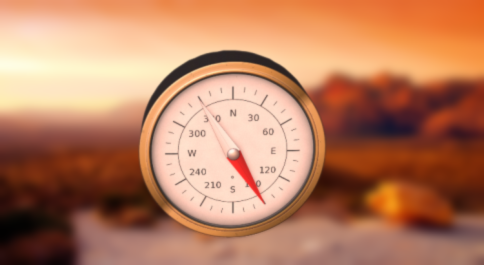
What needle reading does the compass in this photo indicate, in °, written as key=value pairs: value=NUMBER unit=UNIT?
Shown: value=150 unit=°
